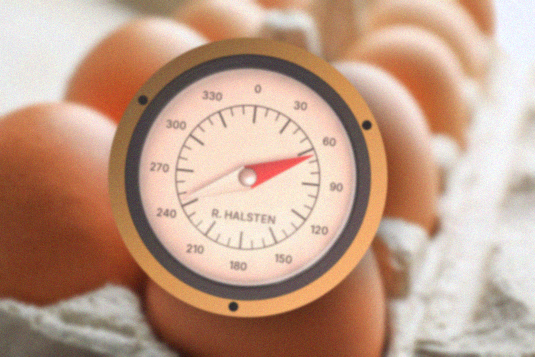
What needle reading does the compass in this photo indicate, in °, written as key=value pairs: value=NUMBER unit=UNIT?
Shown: value=65 unit=°
